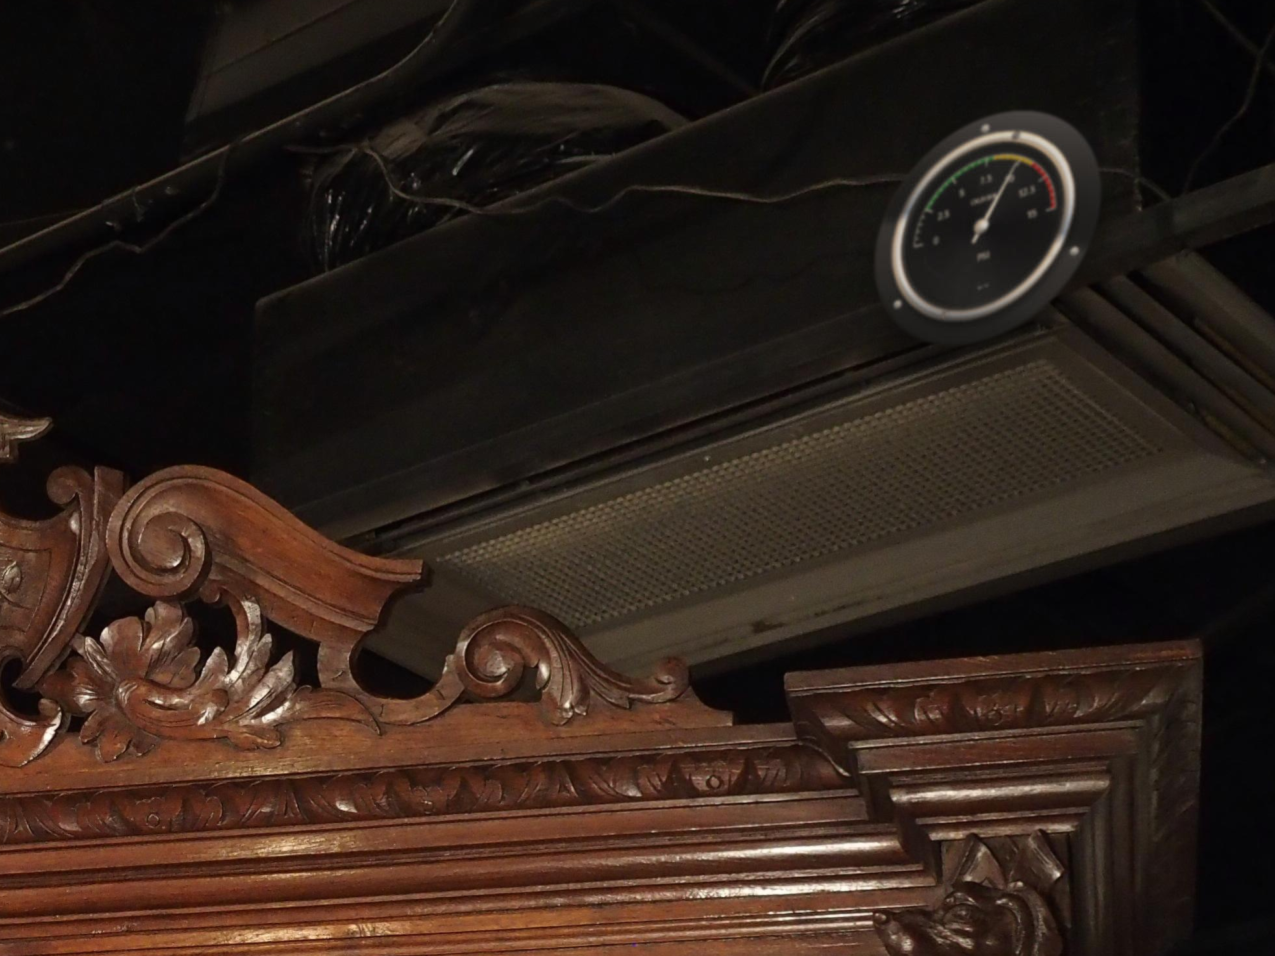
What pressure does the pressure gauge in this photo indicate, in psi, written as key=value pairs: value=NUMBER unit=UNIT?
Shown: value=10 unit=psi
